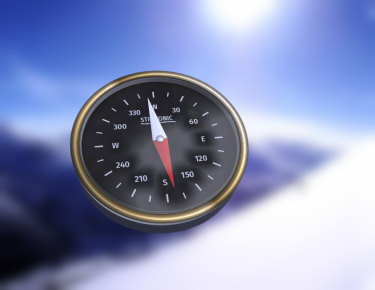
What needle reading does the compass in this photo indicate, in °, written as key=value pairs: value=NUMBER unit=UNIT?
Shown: value=172.5 unit=°
